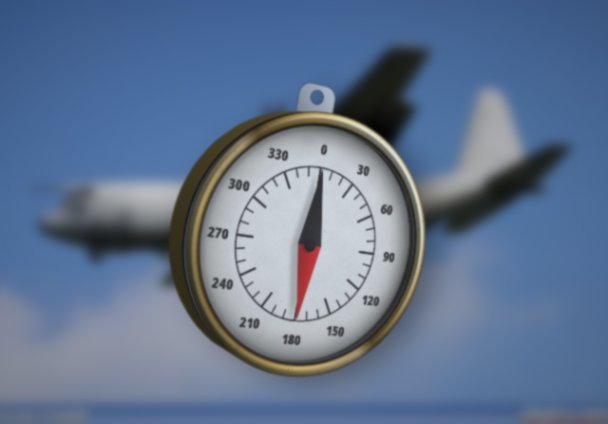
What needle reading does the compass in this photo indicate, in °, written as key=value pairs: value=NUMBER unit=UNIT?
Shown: value=180 unit=°
